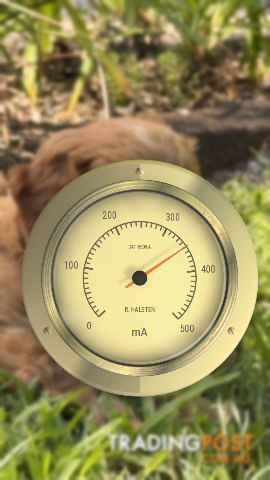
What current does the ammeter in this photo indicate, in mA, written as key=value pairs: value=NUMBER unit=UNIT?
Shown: value=350 unit=mA
